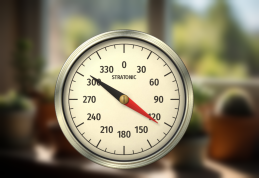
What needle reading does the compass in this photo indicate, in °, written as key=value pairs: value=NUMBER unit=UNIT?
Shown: value=125 unit=°
